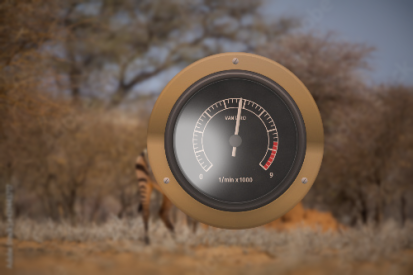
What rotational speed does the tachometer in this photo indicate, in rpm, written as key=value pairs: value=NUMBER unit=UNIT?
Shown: value=4800 unit=rpm
